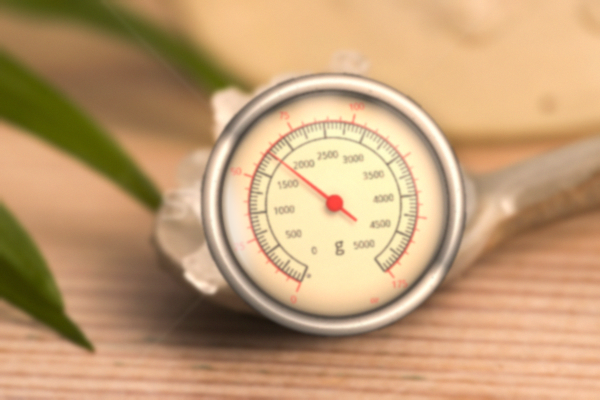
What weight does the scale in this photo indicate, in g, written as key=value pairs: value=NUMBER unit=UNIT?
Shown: value=1750 unit=g
